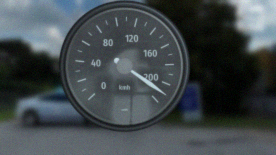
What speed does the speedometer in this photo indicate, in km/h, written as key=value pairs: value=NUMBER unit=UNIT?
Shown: value=210 unit=km/h
